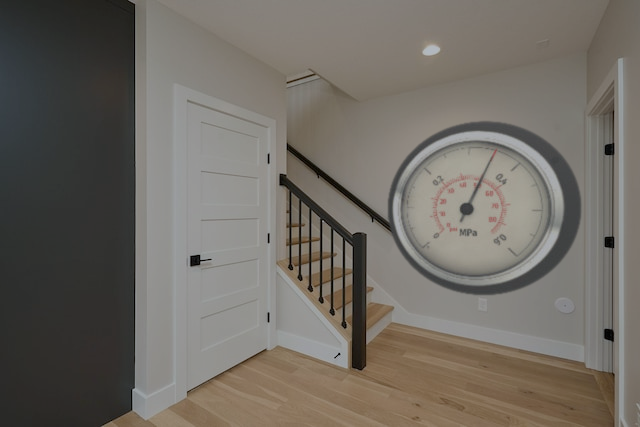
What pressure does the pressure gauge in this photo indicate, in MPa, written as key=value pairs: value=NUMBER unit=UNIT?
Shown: value=0.35 unit=MPa
